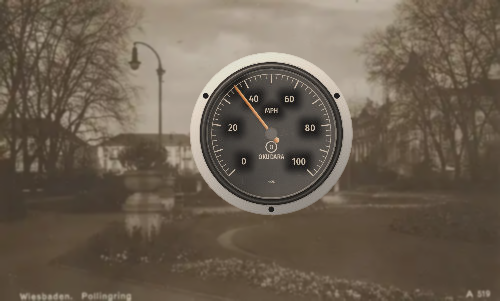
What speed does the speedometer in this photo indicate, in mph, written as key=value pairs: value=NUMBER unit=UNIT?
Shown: value=36 unit=mph
